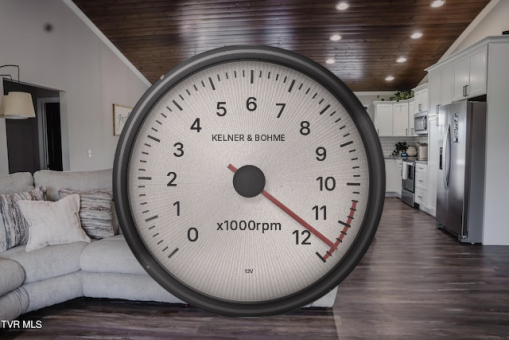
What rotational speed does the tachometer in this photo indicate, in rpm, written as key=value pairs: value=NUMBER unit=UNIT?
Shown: value=11600 unit=rpm
